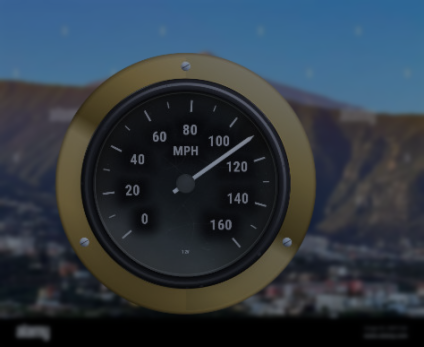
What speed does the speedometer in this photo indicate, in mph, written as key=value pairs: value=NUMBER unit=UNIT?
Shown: value=110 unit=mph
